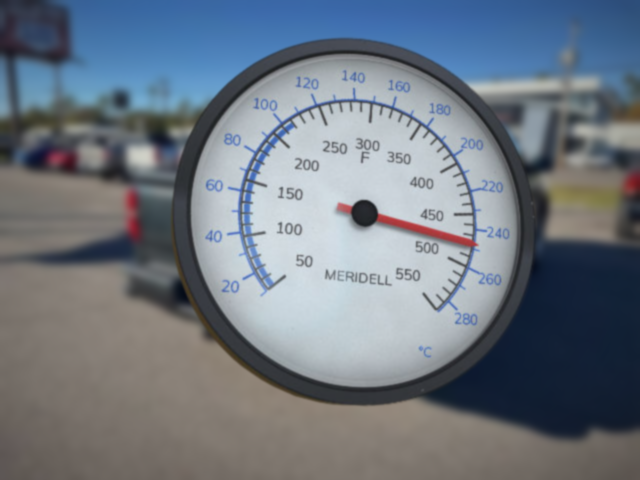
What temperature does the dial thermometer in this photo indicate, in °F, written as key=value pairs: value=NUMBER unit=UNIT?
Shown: value=480 unit=°F
